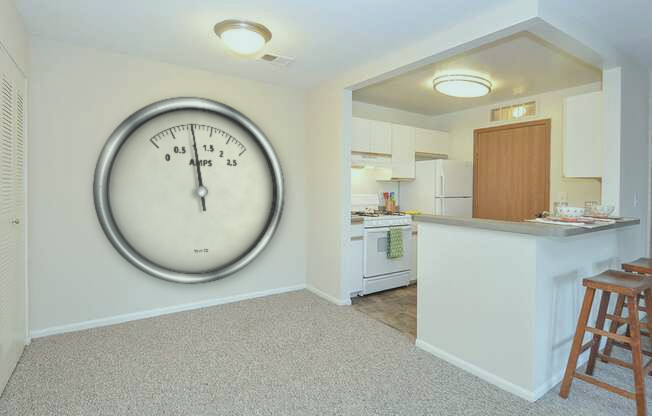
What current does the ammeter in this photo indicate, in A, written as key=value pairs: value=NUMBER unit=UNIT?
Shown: value=1 unit=A
